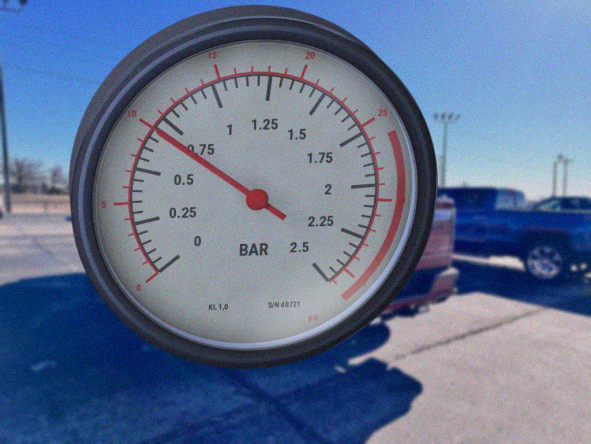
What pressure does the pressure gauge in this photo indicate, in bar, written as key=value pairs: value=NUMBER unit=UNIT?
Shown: value=0.7 unit=bar
